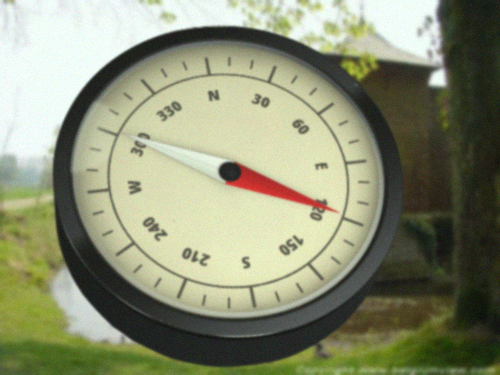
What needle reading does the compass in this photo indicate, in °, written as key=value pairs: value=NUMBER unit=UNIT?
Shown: value=120 unit=°
